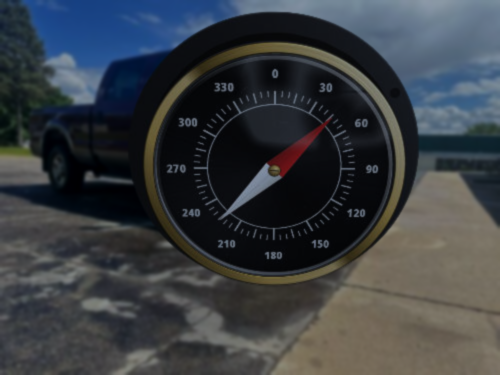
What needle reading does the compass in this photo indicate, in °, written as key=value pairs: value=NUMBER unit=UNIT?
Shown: value=45 unit=°
